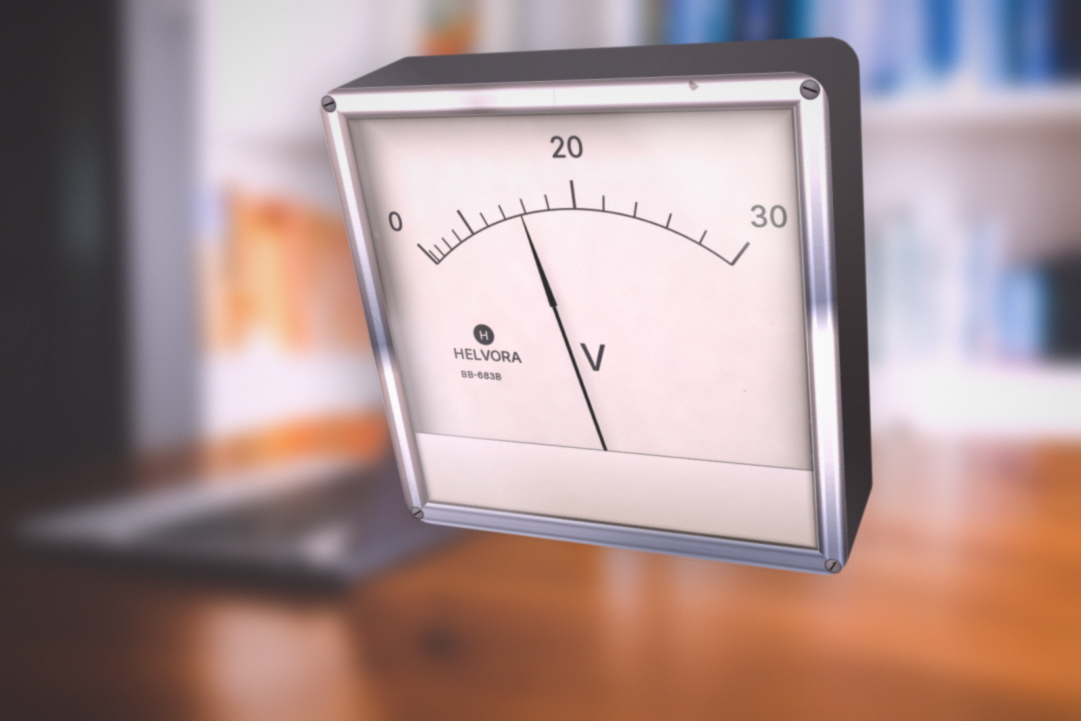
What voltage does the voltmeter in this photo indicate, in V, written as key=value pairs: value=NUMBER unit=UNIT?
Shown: value=16 unit=V
